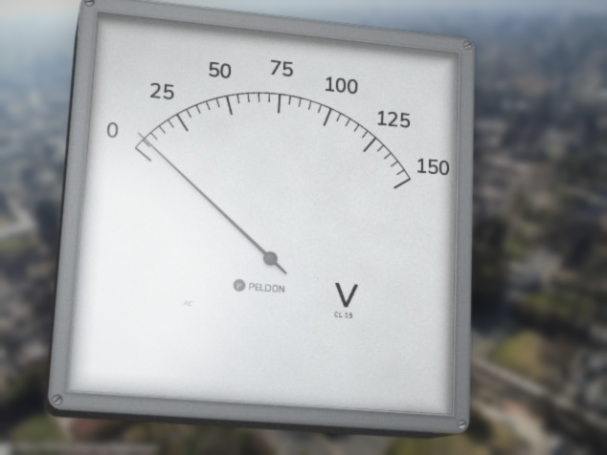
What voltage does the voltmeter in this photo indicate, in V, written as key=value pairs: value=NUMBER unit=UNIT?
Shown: value=5 unit=V
